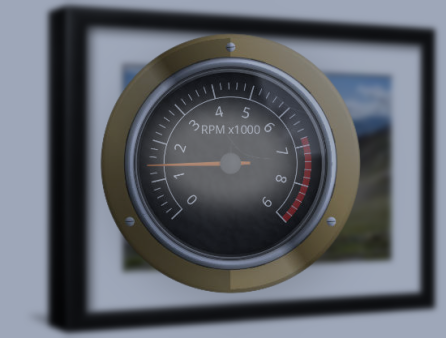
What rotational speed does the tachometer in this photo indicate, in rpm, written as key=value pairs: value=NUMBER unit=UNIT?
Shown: value=1400 unit=rpm
